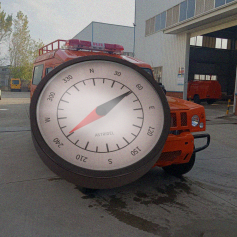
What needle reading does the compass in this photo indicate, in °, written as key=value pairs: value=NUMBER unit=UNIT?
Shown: value=240 unit=°
